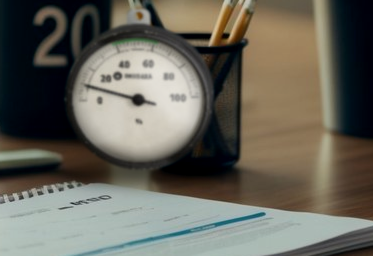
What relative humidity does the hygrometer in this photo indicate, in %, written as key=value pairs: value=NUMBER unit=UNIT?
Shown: value=10 unit=%
